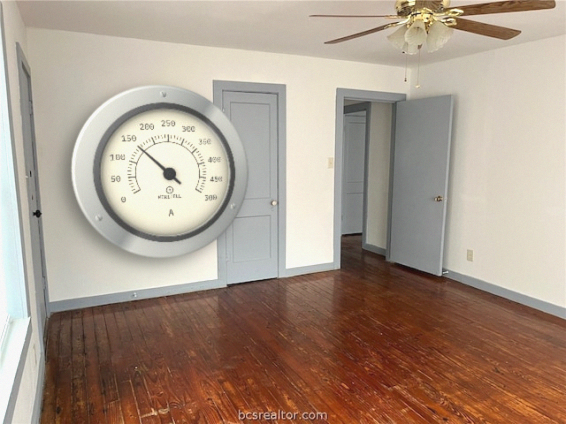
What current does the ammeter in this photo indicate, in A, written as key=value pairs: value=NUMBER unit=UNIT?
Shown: value=150 unit=A
